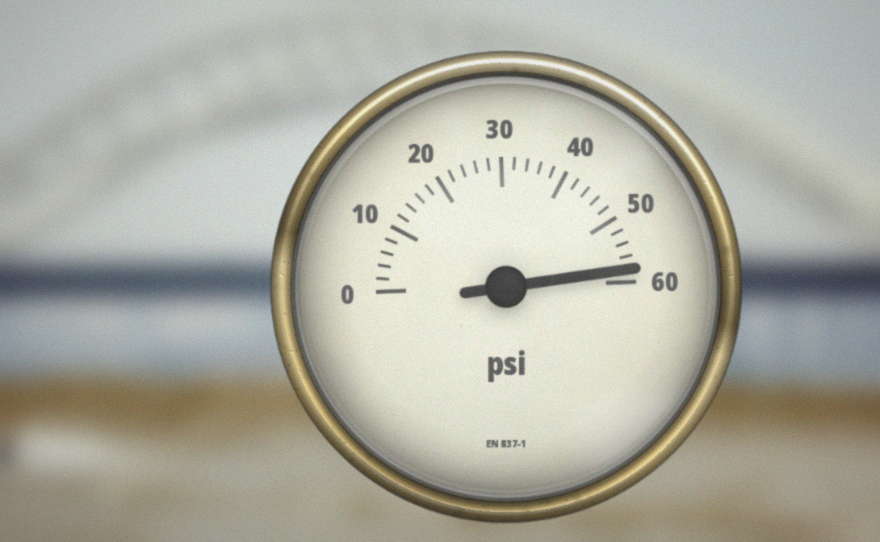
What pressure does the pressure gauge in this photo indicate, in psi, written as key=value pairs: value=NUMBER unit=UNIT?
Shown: value=58 unit=psi
